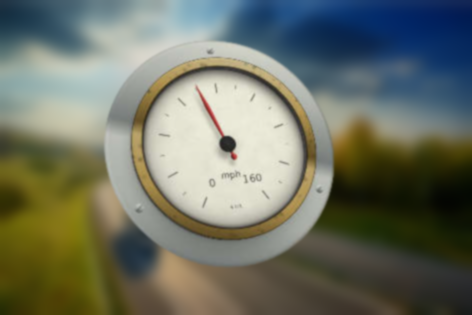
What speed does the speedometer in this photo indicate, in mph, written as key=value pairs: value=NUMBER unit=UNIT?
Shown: value=70 unit=mph
